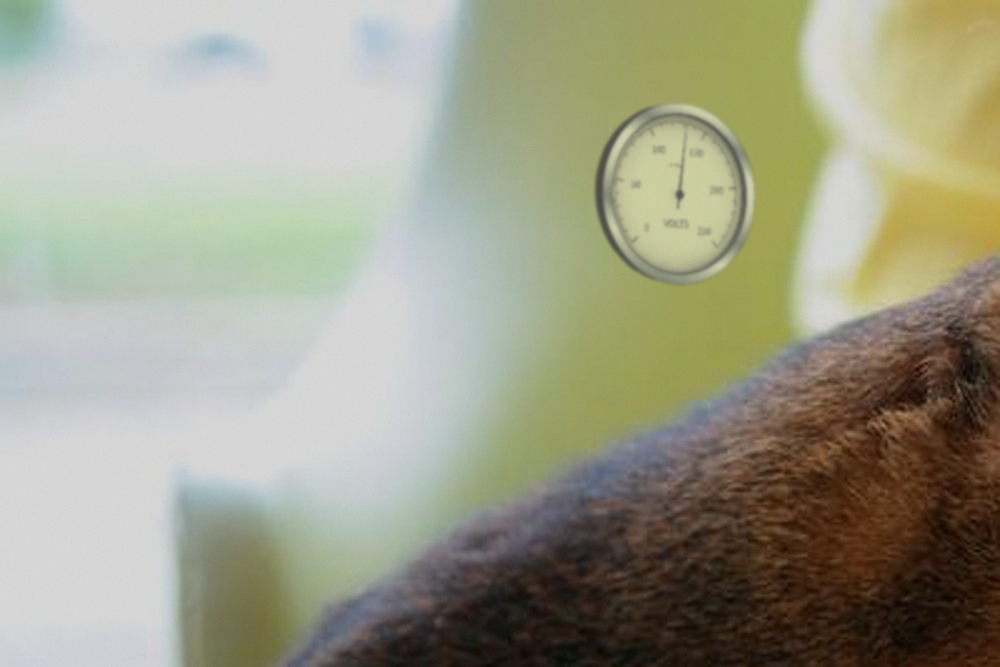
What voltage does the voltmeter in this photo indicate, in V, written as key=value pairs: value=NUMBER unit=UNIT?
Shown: value=130 unit=V
